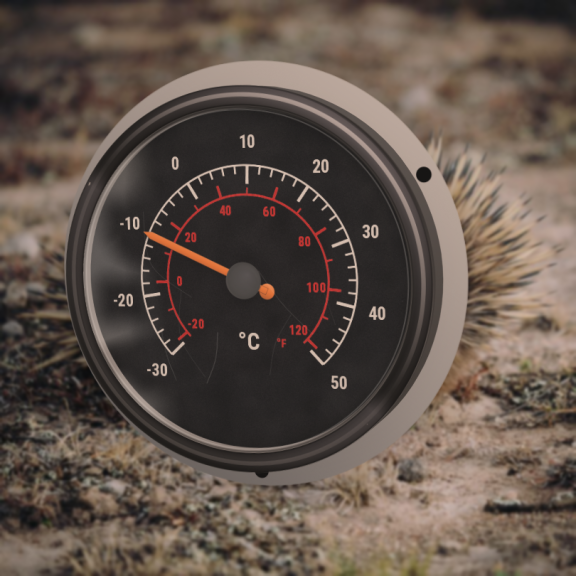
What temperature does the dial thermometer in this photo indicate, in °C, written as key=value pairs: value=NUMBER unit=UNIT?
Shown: value=-10 unit=°C
